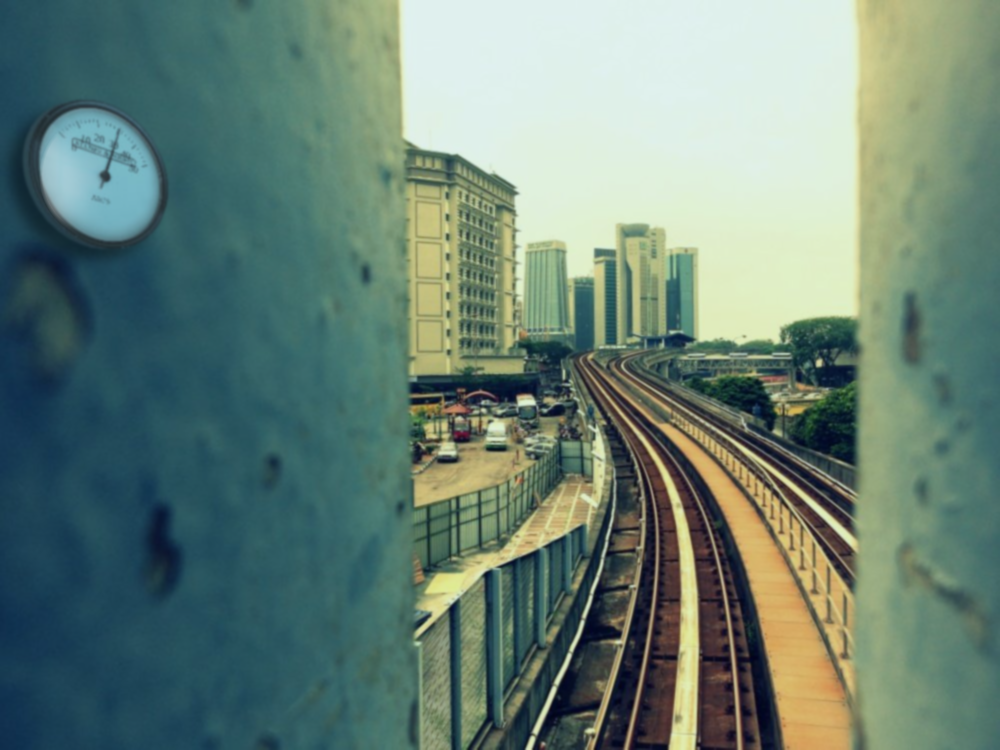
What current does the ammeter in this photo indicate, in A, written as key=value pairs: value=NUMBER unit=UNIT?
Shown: value=30 unit=A
